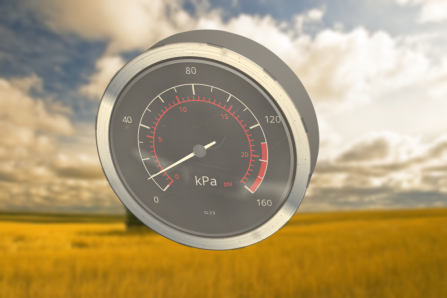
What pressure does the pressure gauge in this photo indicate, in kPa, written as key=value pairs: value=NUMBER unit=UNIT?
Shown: value=10 unit=kPa
